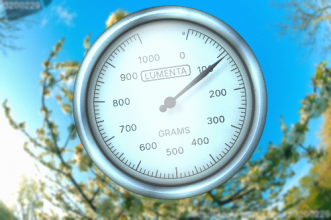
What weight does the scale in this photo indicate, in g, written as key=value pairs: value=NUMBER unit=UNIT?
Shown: value=110 unit=g
